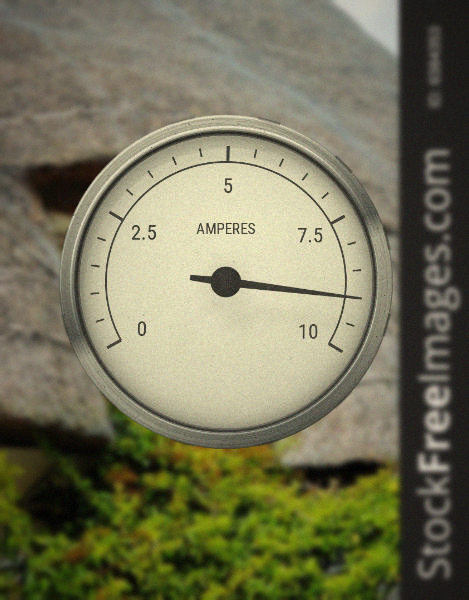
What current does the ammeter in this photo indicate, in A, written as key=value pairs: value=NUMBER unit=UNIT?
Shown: value=9 unit=A
